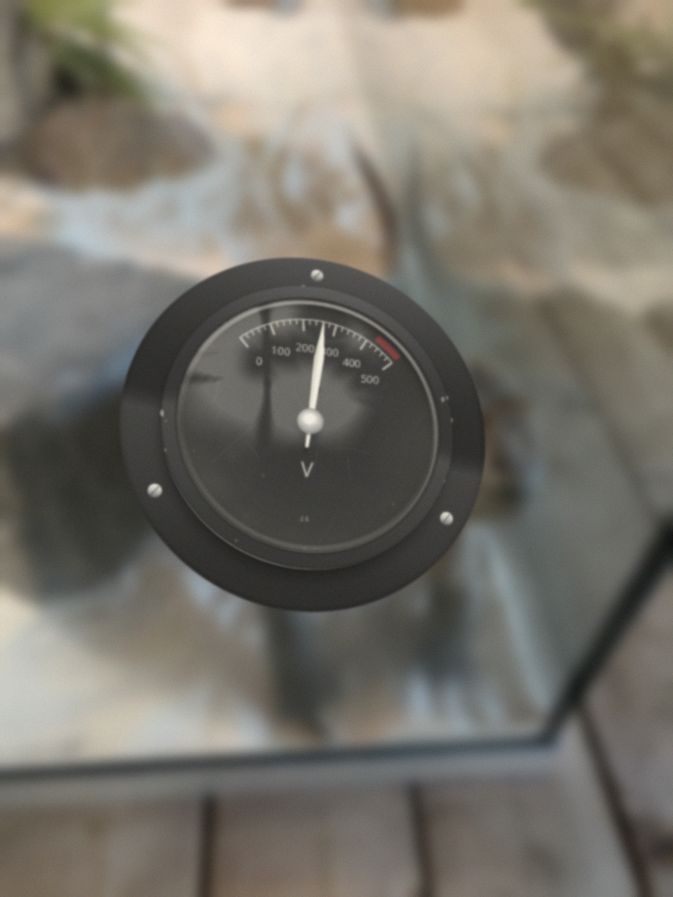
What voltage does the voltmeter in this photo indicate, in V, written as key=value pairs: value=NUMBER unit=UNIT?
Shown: value=260 unit=V
